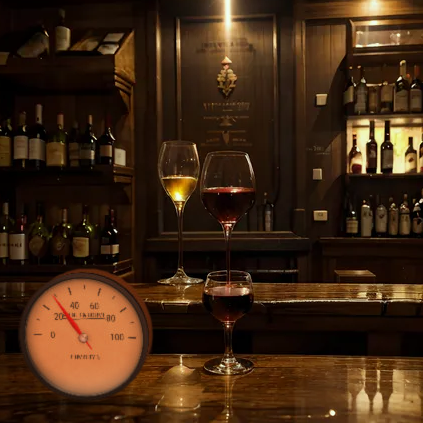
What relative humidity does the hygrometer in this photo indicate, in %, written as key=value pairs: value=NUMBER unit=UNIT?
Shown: value=30 unit=%
